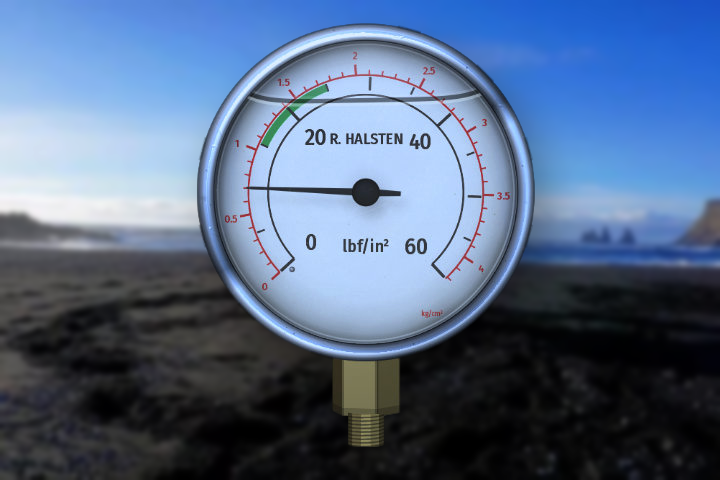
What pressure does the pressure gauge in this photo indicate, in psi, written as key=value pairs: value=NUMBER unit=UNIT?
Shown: value=10 unit=psi
